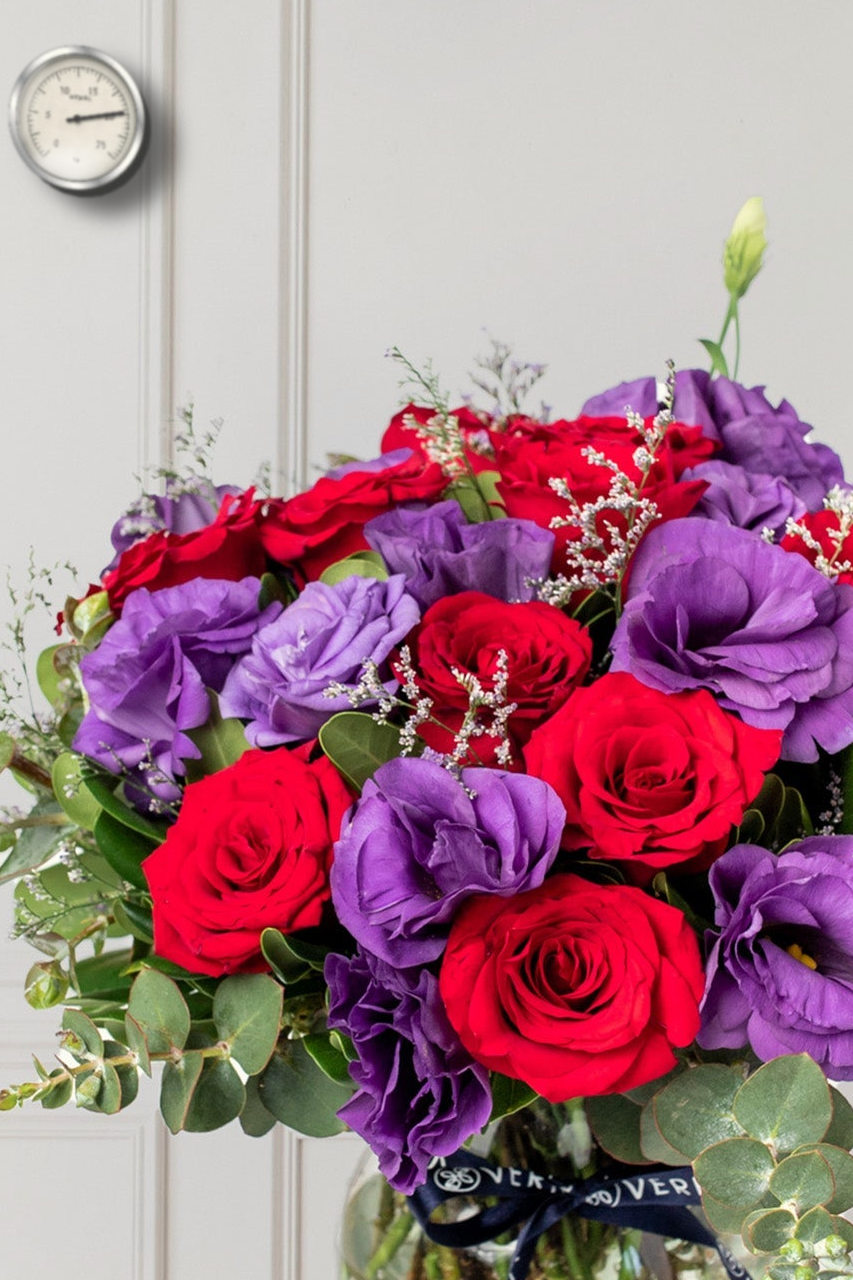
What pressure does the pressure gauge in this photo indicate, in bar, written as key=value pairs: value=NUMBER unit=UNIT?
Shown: value=20 unit=bar
